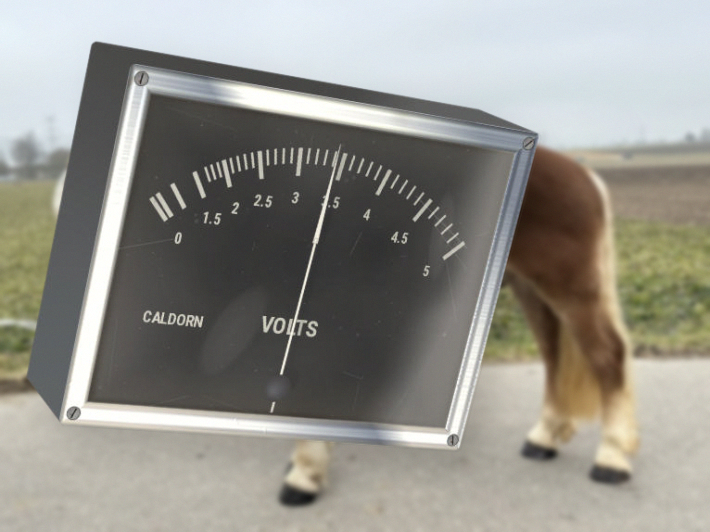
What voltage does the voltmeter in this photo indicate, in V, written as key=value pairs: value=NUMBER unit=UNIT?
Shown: value=3.4 unit=V
